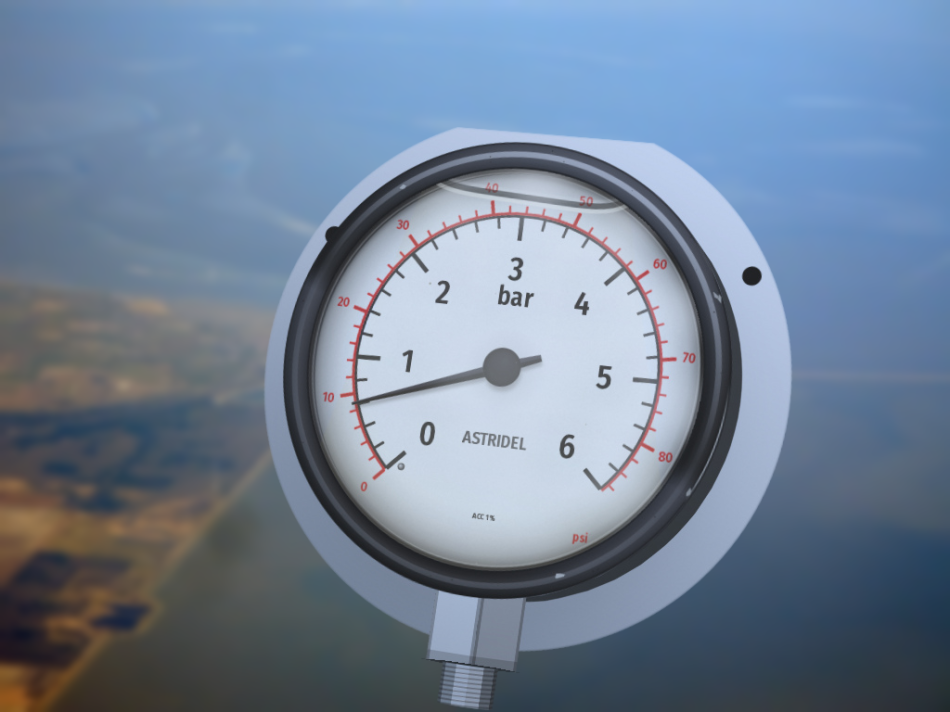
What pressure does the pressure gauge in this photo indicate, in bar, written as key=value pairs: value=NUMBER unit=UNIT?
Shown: value=0.6 unit=bar
